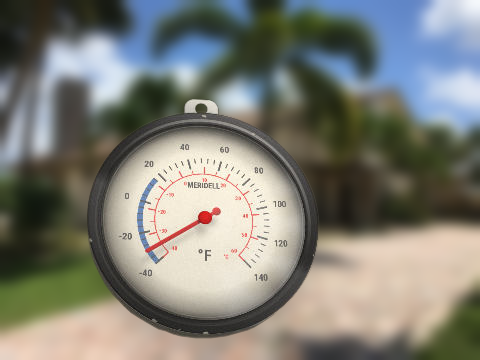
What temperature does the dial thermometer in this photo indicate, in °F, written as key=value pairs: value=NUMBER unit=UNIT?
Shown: value=-32 unit=°F
